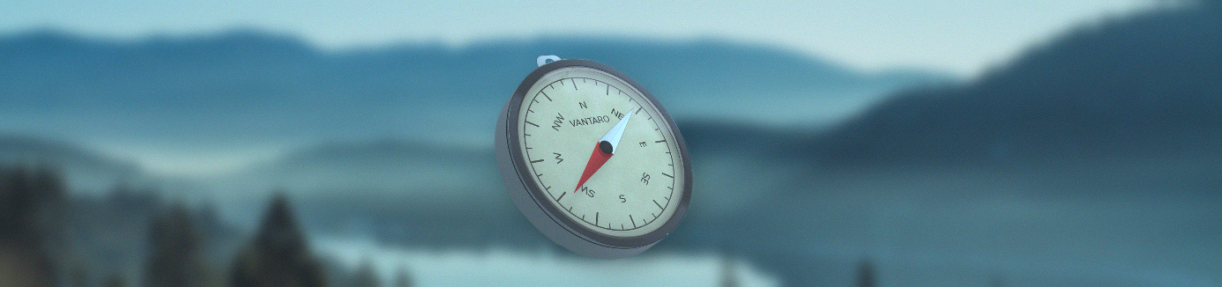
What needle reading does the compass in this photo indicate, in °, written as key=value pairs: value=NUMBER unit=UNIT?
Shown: value=235 unit=°
